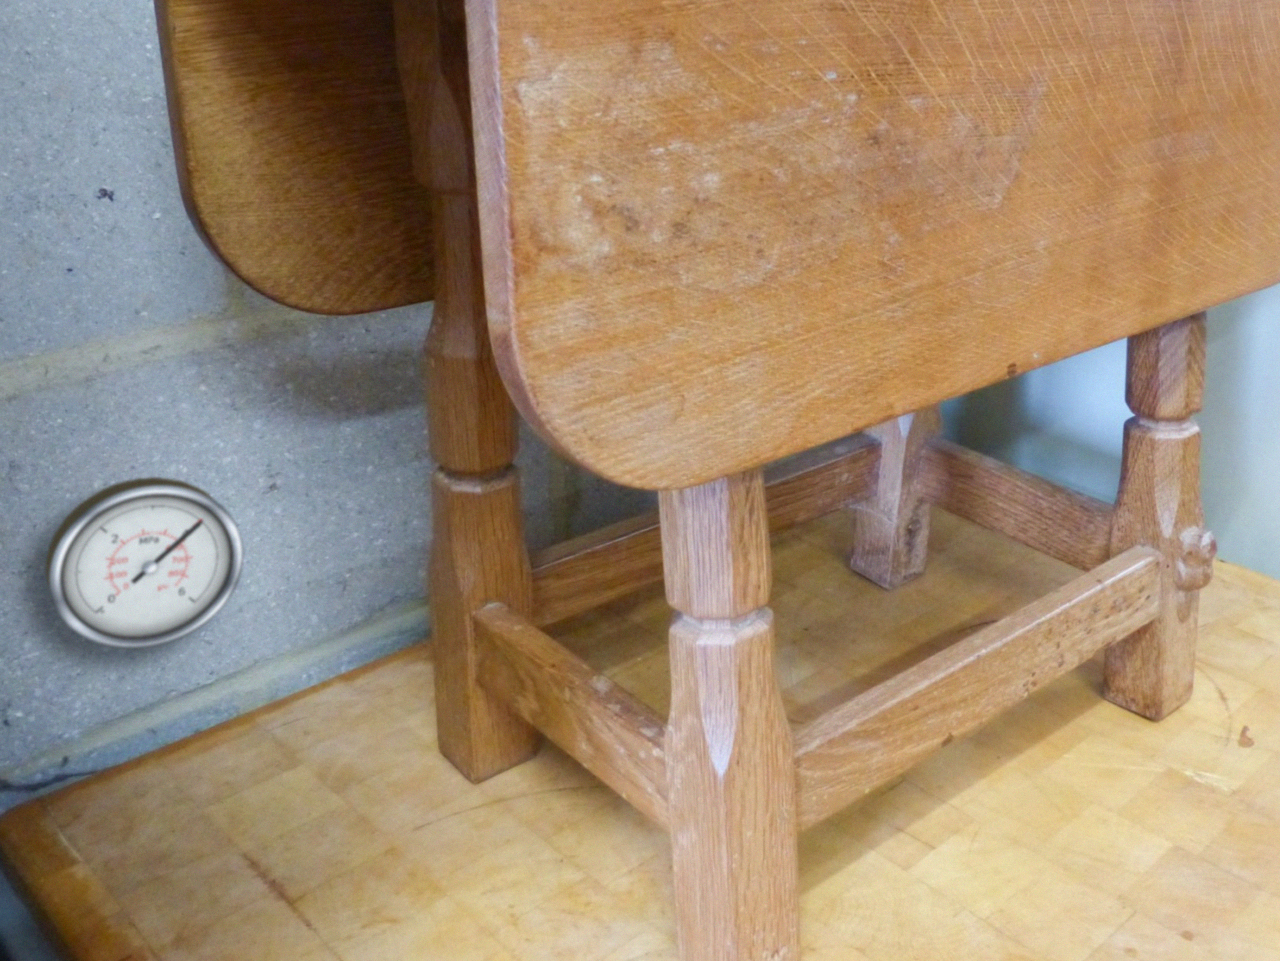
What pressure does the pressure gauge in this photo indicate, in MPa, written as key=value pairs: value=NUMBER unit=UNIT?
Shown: value=4 unit=MPa
